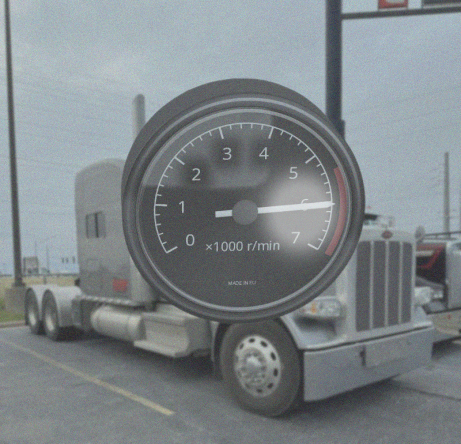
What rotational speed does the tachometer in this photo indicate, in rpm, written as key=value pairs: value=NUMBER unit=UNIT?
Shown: value=6000 unit=rpm
